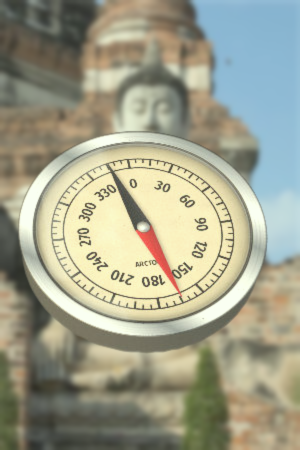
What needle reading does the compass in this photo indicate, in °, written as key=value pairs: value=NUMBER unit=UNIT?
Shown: value=165 unit=°
